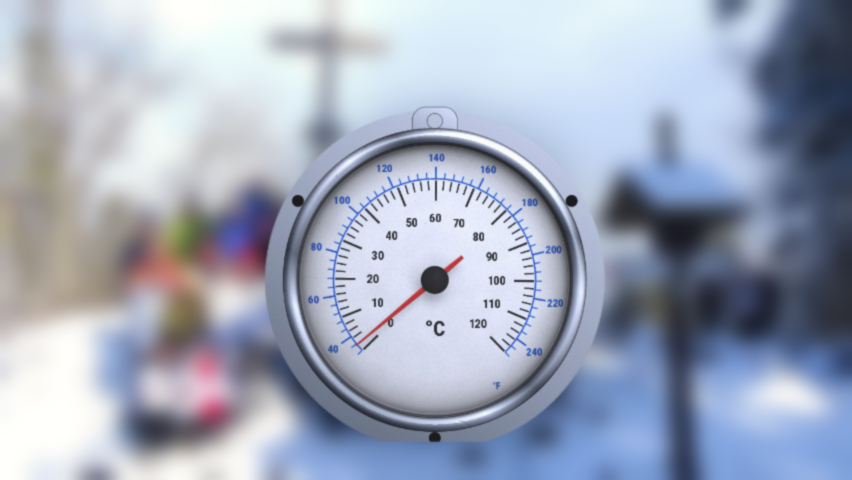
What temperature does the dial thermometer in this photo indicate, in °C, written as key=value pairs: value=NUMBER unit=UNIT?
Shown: value=2 unit=°C
